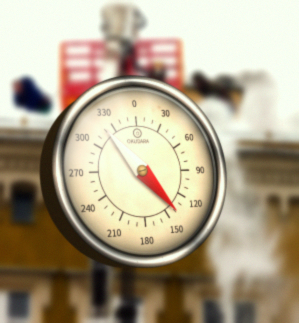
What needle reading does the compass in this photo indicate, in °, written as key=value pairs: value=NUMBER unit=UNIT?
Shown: value=140 unit=°
